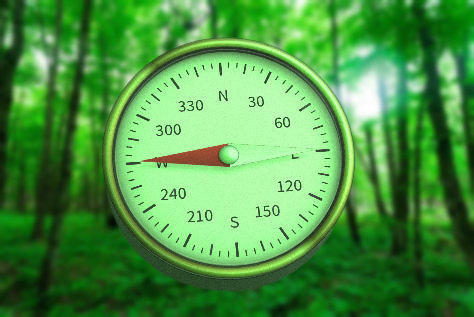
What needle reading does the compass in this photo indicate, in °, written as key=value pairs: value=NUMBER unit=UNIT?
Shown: value=270 unit=°
